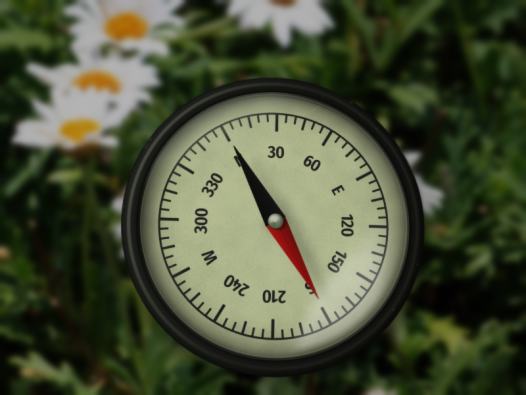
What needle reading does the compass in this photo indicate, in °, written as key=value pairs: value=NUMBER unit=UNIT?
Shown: value=180 unit=°
